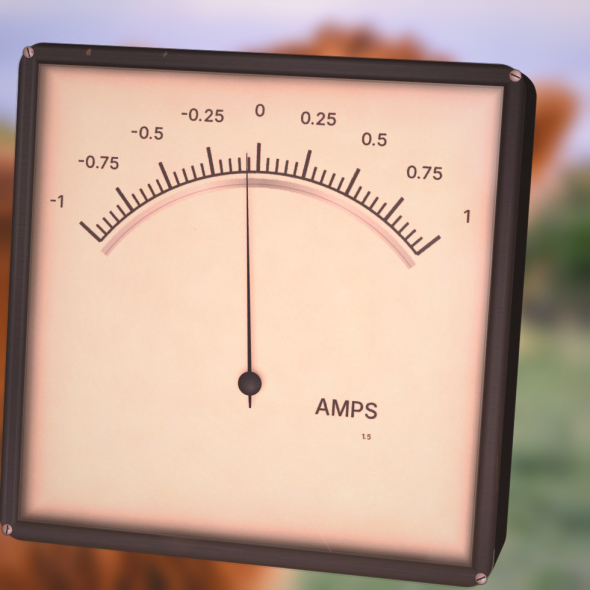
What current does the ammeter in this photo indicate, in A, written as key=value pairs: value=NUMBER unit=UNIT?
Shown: value=-0.05 unit=A
